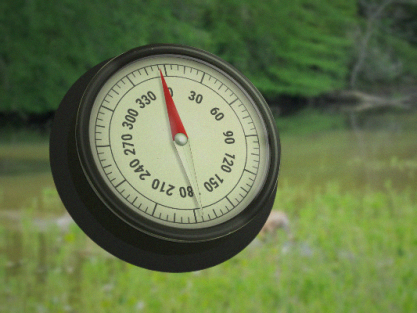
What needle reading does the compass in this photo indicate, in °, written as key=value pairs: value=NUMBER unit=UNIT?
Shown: value=355 unit=°
